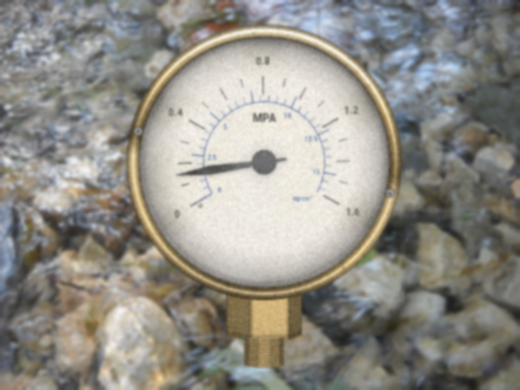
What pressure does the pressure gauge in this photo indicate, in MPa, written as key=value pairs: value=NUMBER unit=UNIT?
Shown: value=0.15 unit=MPa
